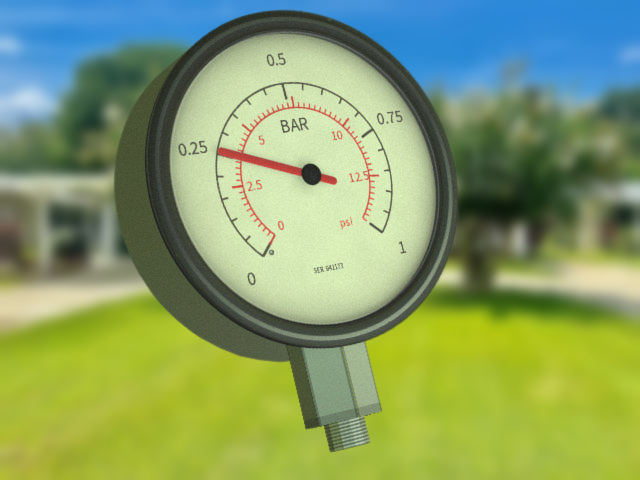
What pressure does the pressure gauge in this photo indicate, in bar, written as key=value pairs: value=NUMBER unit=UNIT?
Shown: value=0.25 unit=bar
